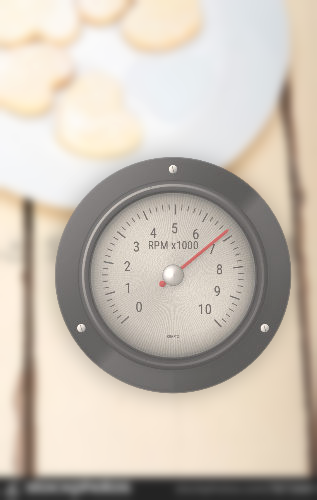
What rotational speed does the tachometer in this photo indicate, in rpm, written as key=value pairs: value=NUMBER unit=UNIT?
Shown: value=6800 unit=rpm
